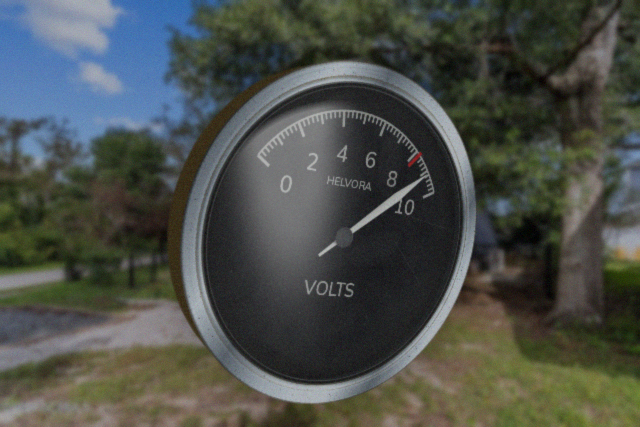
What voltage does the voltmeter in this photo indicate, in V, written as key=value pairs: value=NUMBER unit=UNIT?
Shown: value=9 unit=V
